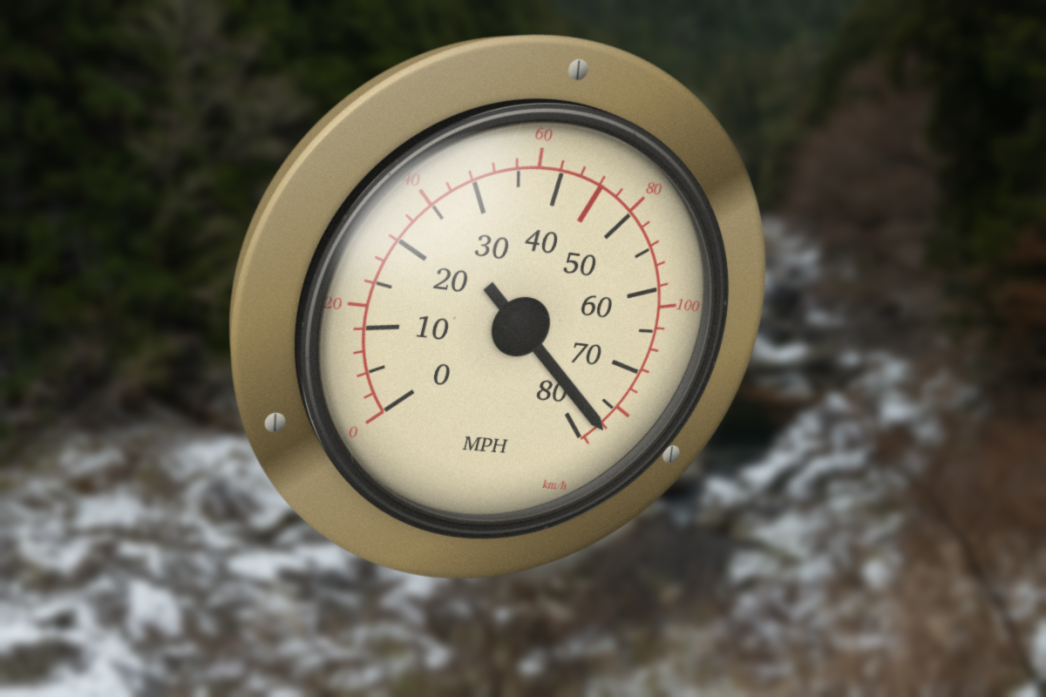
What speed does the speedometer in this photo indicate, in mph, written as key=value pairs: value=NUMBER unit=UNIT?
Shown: value=77.5 unit=mph
